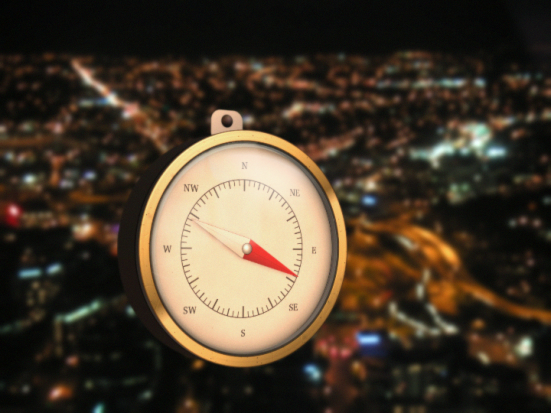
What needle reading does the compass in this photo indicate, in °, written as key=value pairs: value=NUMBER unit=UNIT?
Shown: value=115 unit=°
